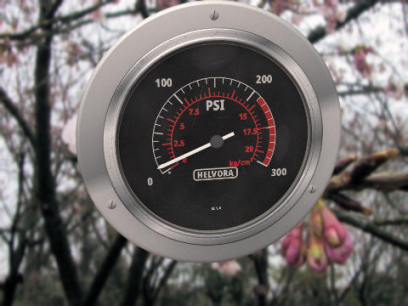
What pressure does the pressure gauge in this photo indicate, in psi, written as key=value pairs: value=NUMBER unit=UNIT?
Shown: value=10 unit=psi
